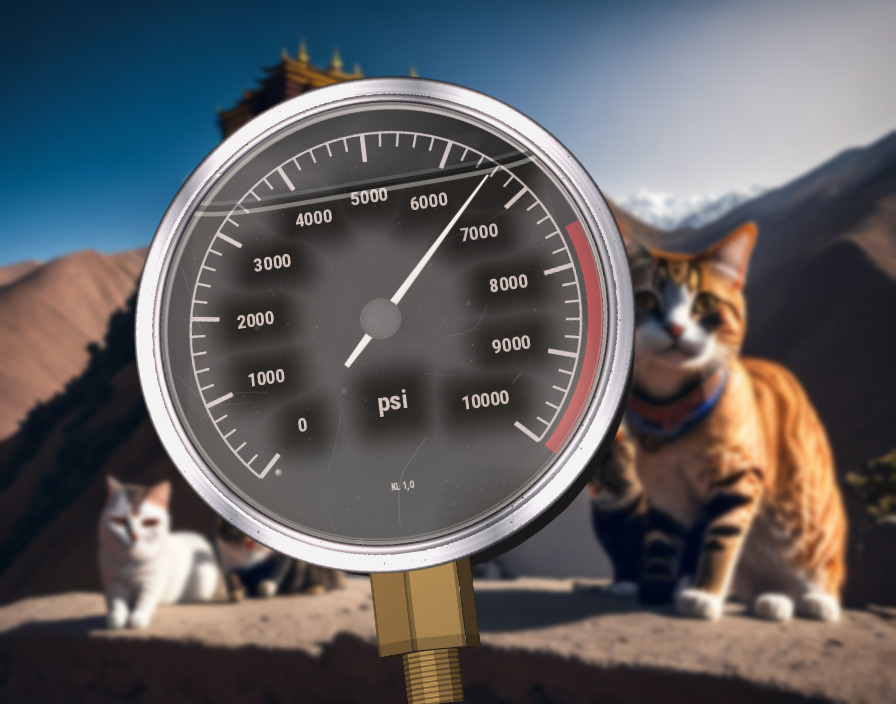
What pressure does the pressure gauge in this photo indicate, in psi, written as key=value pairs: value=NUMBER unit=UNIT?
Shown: value=6600 unit=psi
